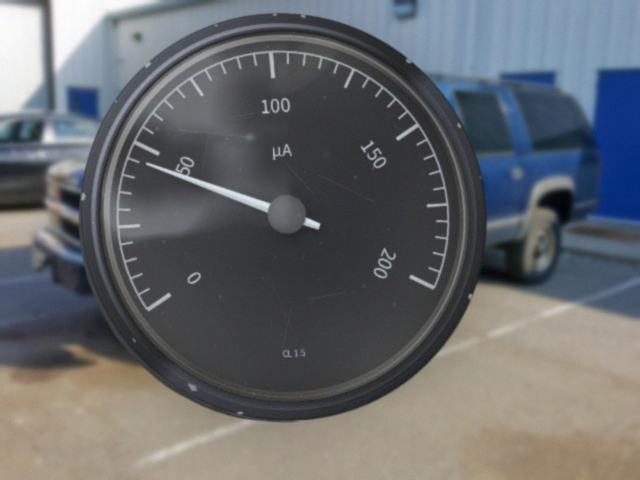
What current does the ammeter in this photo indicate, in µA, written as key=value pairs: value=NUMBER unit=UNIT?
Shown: value=45 unit=µA
